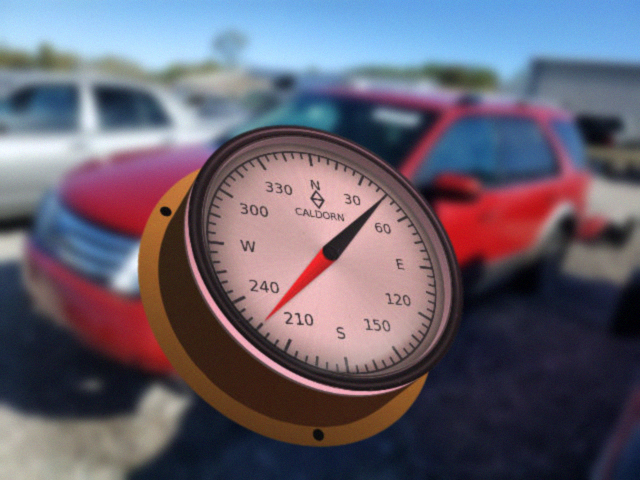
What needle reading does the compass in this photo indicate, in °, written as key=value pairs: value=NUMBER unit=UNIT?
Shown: value=225 unit=°
